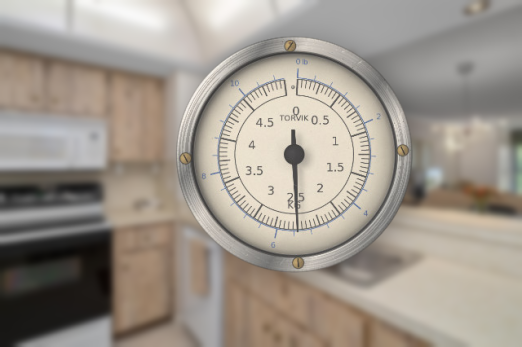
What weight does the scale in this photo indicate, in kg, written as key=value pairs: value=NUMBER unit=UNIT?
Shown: value=2.5 unit=kg
